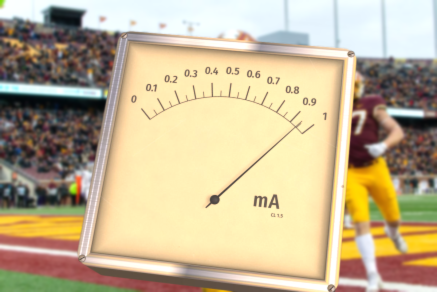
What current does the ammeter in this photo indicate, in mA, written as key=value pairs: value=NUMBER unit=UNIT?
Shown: value=0.95 unit=mA
